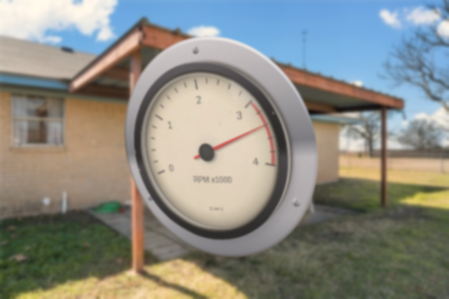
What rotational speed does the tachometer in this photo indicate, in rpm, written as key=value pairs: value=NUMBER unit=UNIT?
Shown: value=3400 unit=rpm
